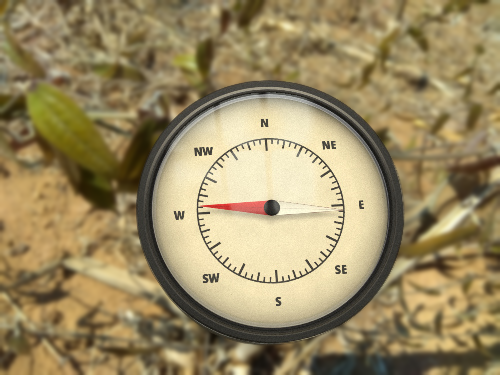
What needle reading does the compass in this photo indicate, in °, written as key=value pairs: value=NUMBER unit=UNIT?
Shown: value=275 unit=°
